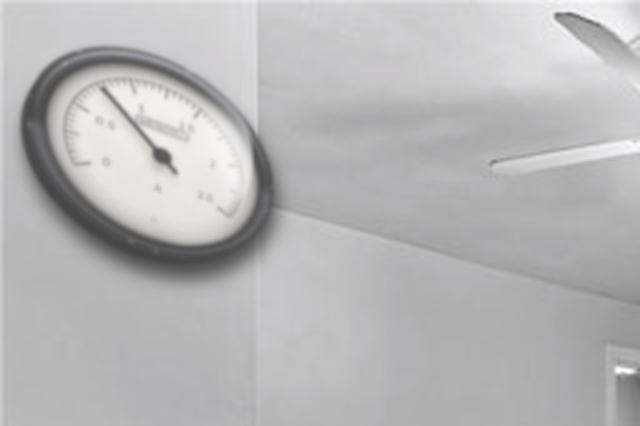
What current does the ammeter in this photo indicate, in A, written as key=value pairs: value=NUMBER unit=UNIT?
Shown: value=0.75 unit=A
